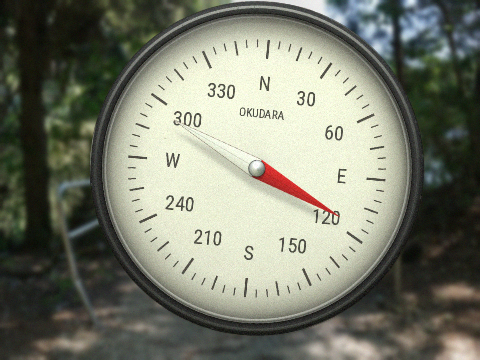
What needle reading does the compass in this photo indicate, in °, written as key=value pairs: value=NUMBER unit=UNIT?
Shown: value=115 unit=°
